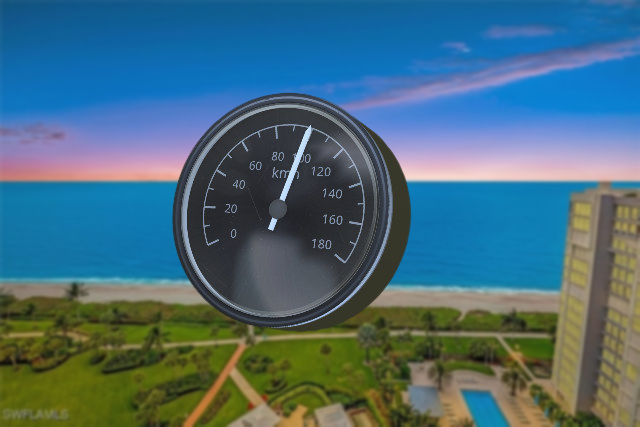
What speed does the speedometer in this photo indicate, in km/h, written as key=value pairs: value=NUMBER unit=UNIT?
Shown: value=100 unit=km/h
